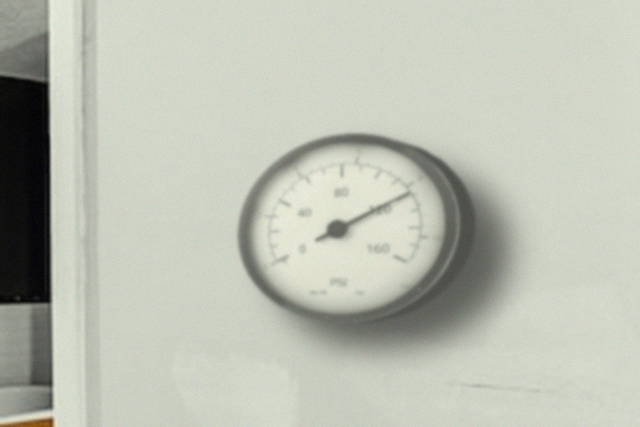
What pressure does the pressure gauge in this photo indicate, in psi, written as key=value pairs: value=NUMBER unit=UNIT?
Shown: value=120 unit=psi
